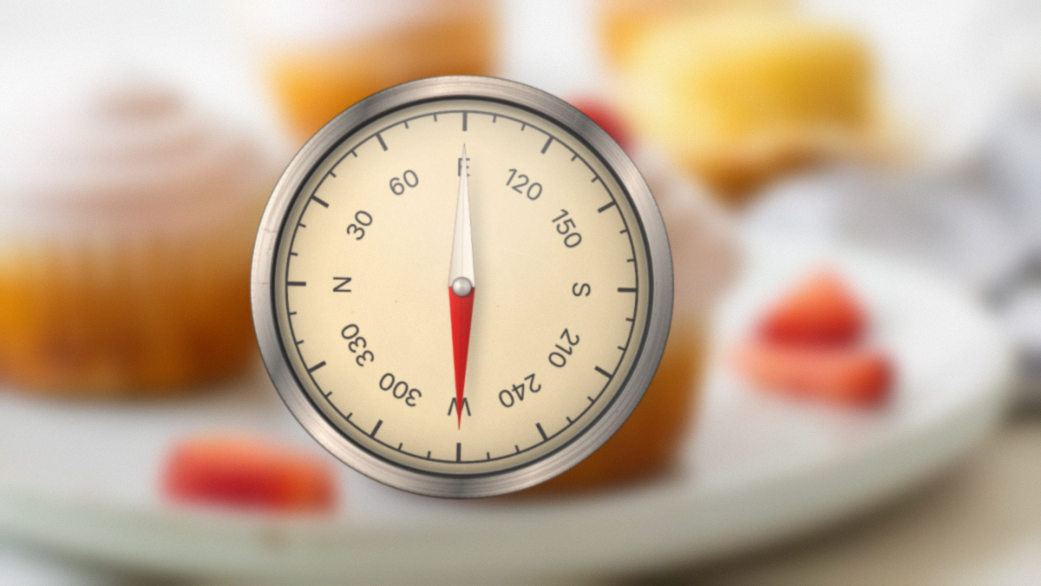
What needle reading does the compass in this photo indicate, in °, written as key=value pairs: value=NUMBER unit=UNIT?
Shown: value=270 unit=°
